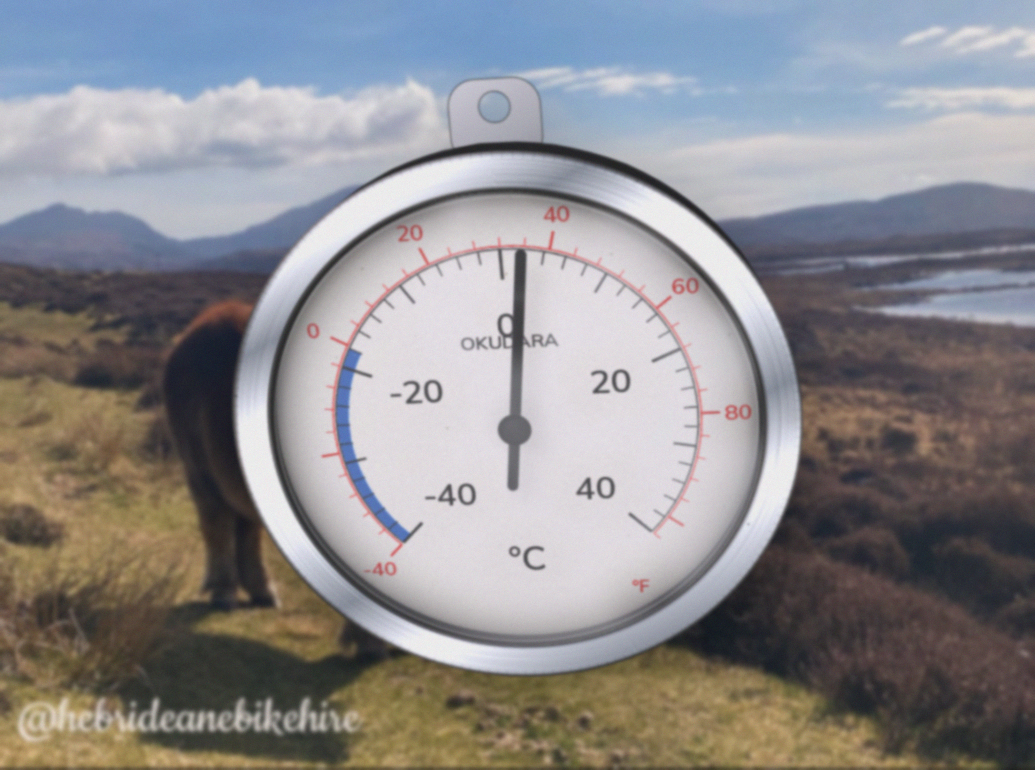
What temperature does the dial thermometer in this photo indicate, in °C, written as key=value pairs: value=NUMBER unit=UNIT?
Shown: value=2 unit=°C
